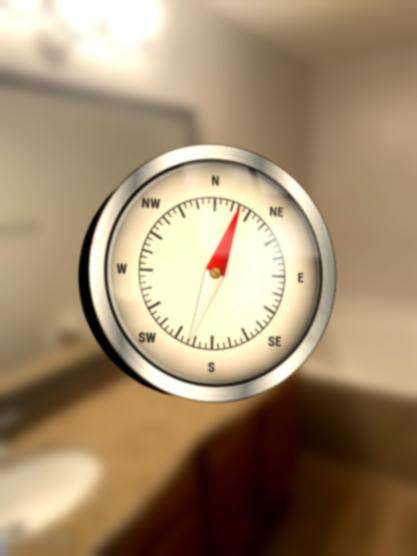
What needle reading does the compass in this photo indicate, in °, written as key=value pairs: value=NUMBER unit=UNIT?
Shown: value=20 unit=°
